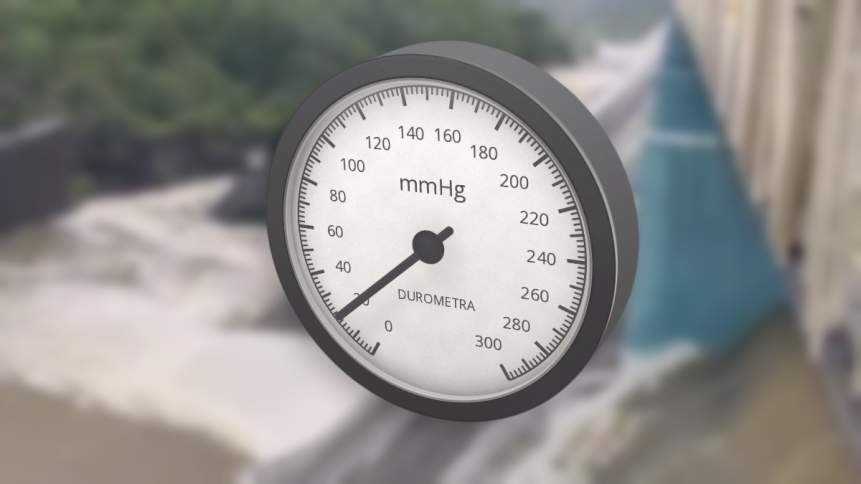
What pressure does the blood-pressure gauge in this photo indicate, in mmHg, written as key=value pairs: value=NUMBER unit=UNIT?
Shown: value=20 unit=mmHg
